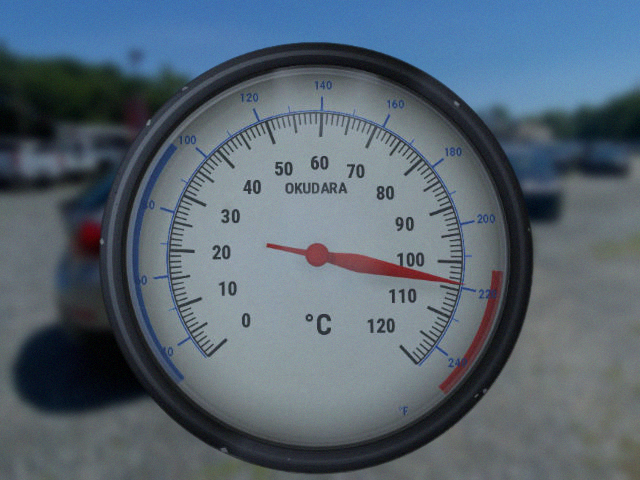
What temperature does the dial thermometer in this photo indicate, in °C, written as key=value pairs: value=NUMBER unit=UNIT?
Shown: value=104 unit=°C
